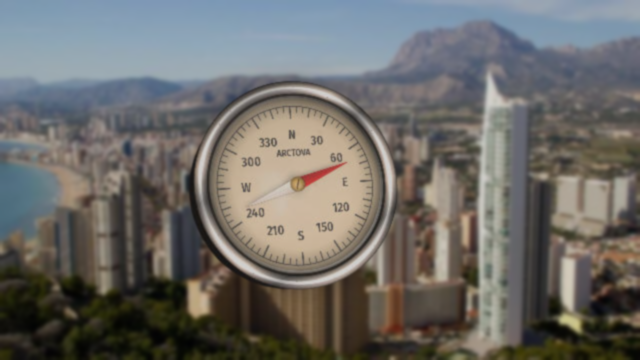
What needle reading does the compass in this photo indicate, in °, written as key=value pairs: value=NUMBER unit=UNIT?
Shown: value=70 unit=°
